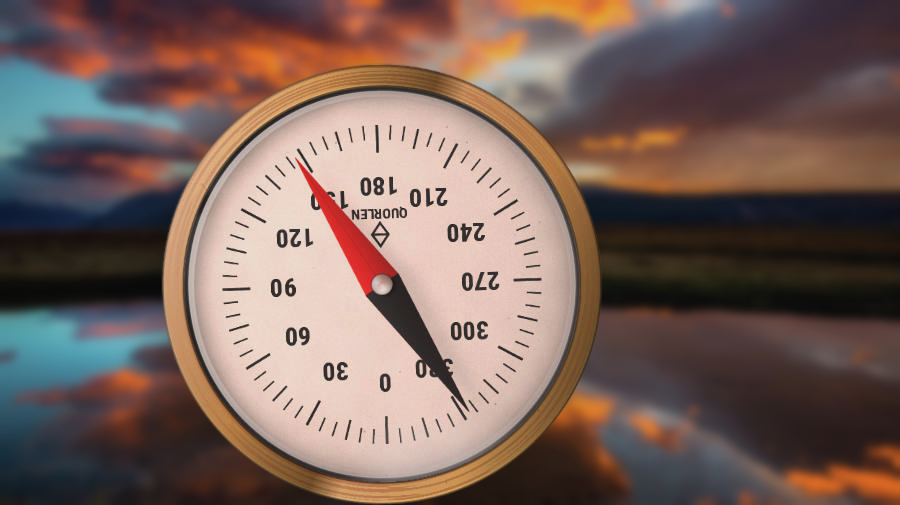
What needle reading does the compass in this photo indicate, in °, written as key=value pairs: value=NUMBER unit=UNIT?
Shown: value=147.5 unit=°
